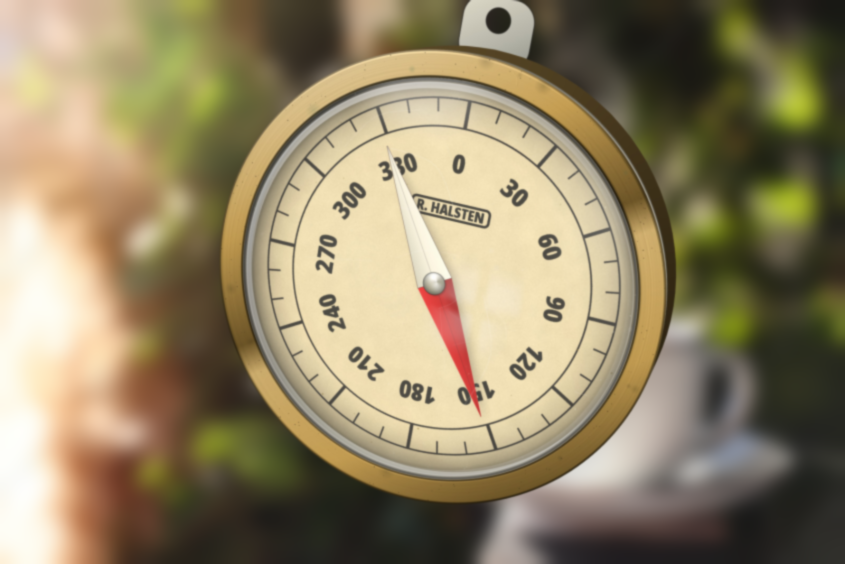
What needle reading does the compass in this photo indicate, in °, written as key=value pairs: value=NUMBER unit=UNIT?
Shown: value=150 unit=°
